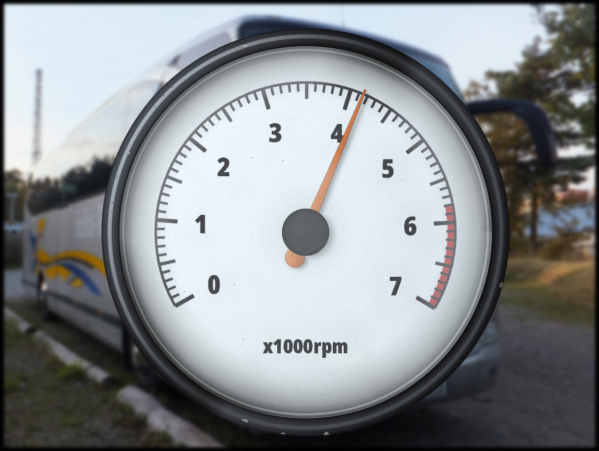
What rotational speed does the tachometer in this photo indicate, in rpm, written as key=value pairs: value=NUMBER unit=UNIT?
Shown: value=4150 unit=rpm
